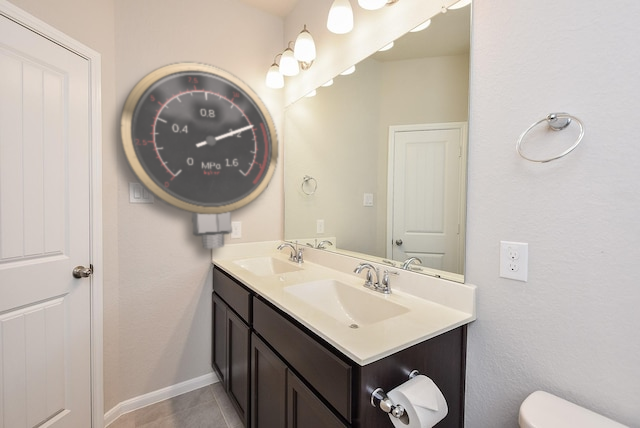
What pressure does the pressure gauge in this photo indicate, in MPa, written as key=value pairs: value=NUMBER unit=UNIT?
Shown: value=1.2 unit=MPa
